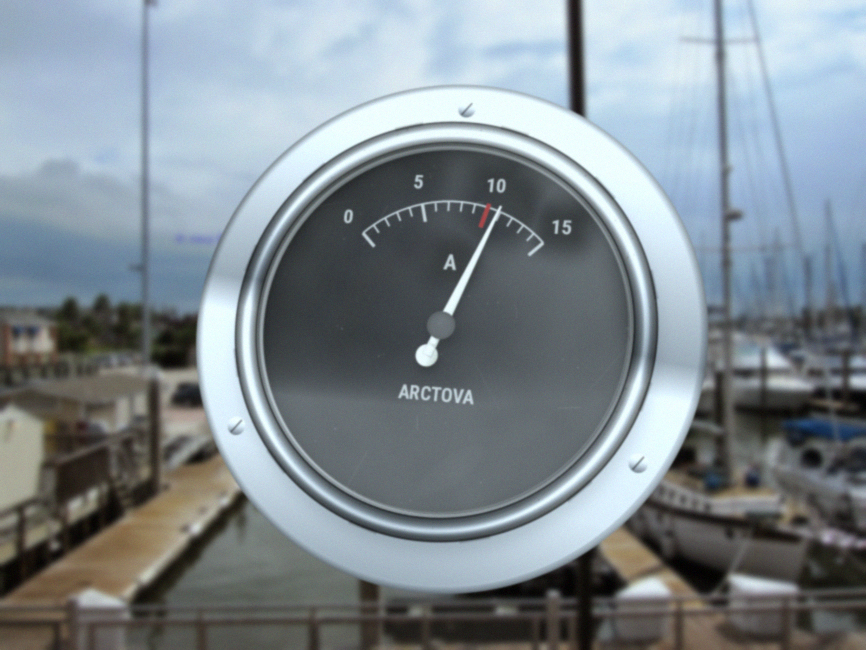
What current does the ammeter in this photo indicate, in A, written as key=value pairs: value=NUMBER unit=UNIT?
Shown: value=11 unit=A
